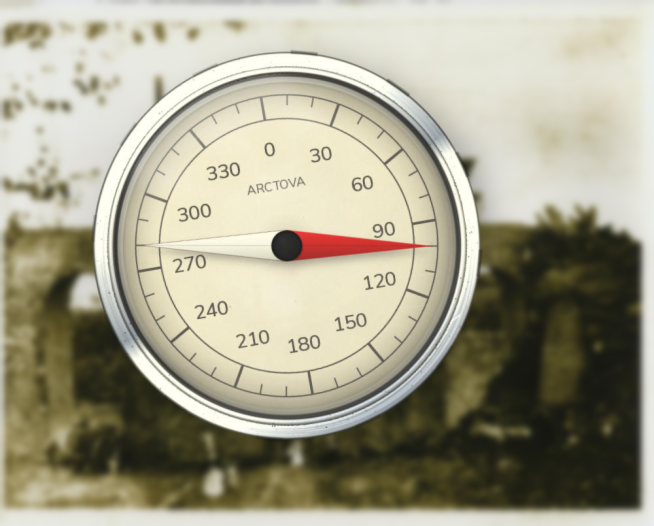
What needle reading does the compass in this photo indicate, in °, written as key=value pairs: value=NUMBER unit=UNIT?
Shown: value=100 unit=°
